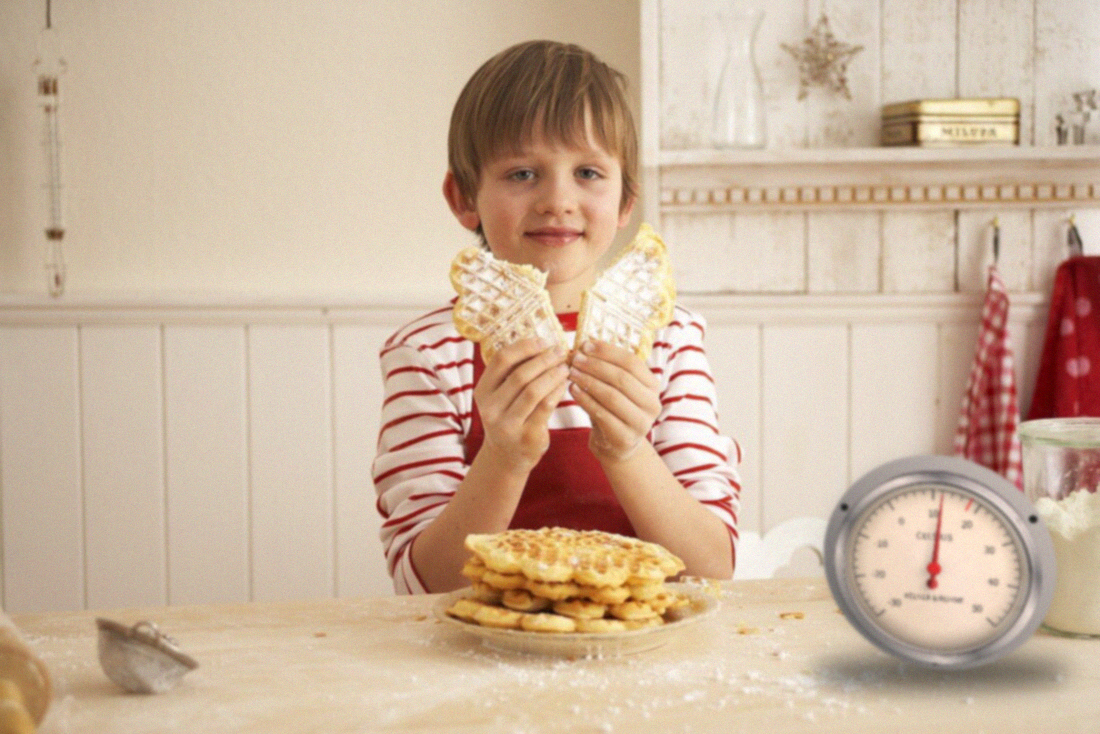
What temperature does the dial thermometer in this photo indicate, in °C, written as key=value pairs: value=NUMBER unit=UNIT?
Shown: value=12 unit=°C
